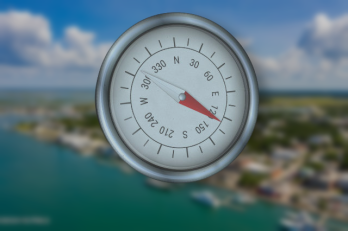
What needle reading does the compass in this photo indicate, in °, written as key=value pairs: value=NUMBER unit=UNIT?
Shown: value=127.5 unit=°
